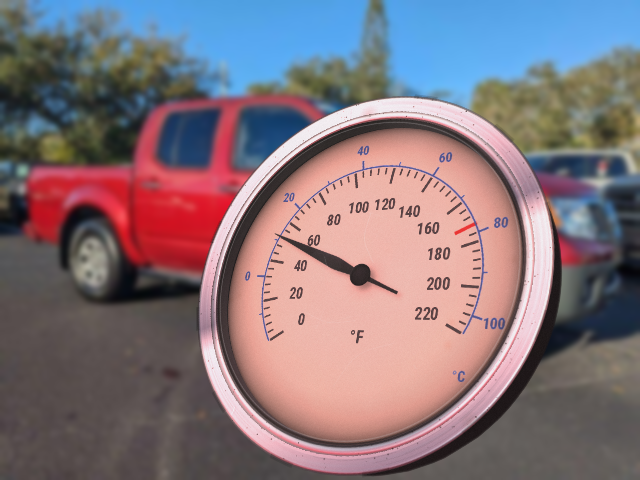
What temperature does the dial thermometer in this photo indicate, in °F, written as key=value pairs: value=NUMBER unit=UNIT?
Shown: value=52 unit=°F
